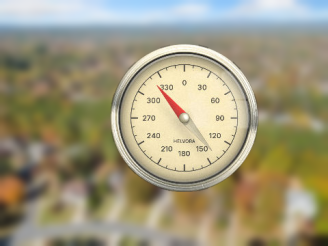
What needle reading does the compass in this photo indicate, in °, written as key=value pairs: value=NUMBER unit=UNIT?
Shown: value=320 unit=°
